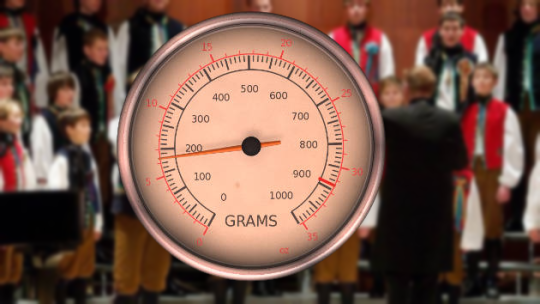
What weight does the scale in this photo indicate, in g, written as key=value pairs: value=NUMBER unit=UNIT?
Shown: value=180 unit=g
